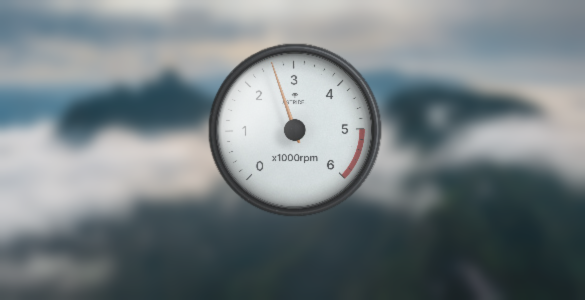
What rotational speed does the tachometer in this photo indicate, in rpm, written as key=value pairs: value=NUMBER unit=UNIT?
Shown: value=2600 unit=rpm
